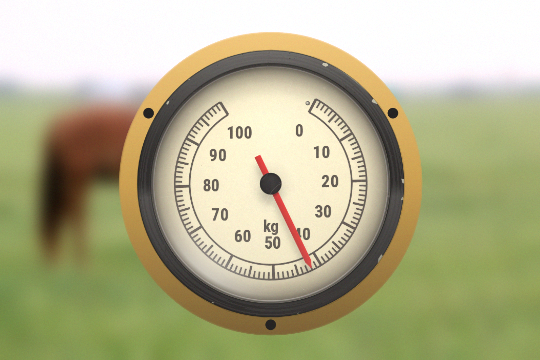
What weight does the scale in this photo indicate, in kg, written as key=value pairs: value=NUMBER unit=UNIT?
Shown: value=42 unit=kg
